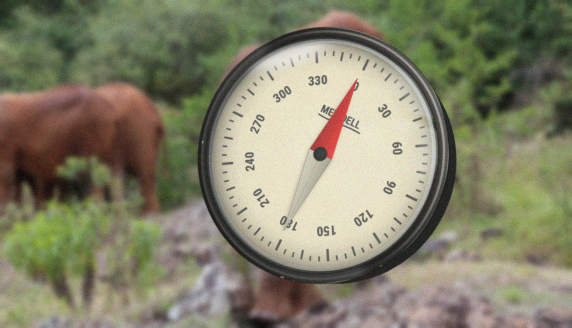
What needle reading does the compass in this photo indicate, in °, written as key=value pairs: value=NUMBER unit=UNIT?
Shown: value=0 unit=°
